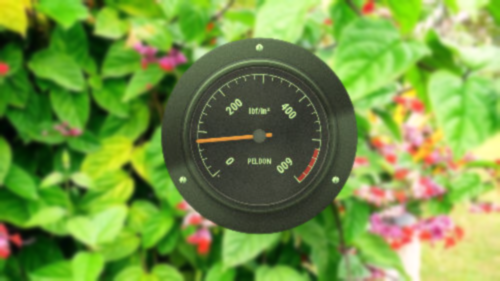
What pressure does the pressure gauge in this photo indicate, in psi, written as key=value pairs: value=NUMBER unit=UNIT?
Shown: value=80 unit=psi
